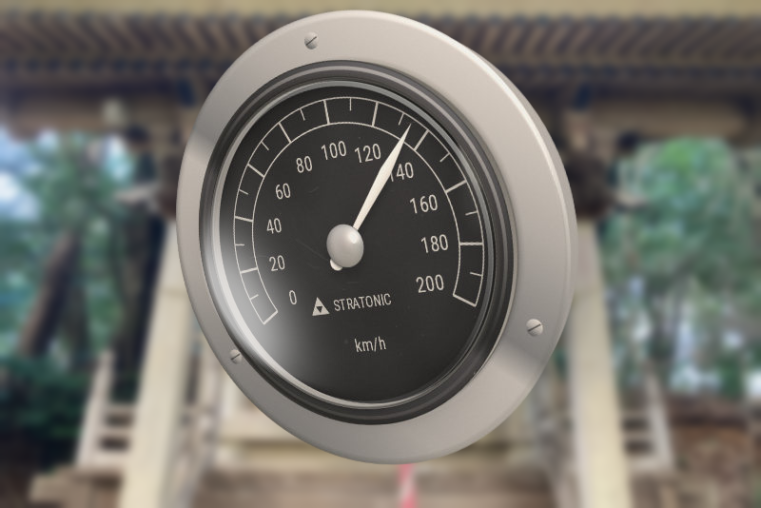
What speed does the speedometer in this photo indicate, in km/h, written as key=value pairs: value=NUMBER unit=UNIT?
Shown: value=135 unit=km/h
